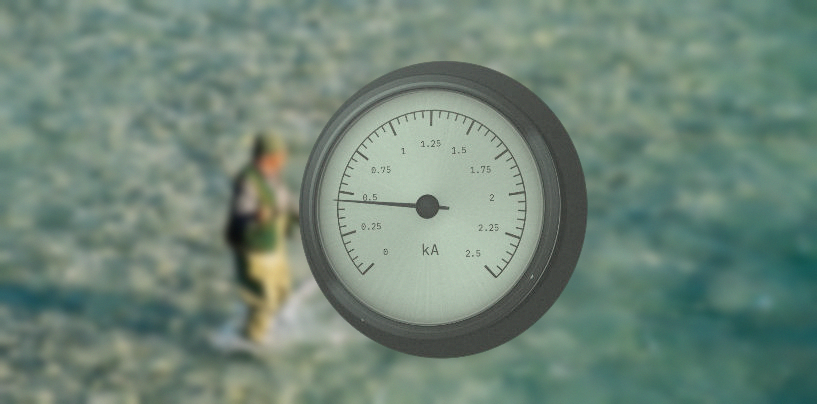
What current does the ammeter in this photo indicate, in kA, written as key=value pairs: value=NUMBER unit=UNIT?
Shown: value=0.45 unit=kA
